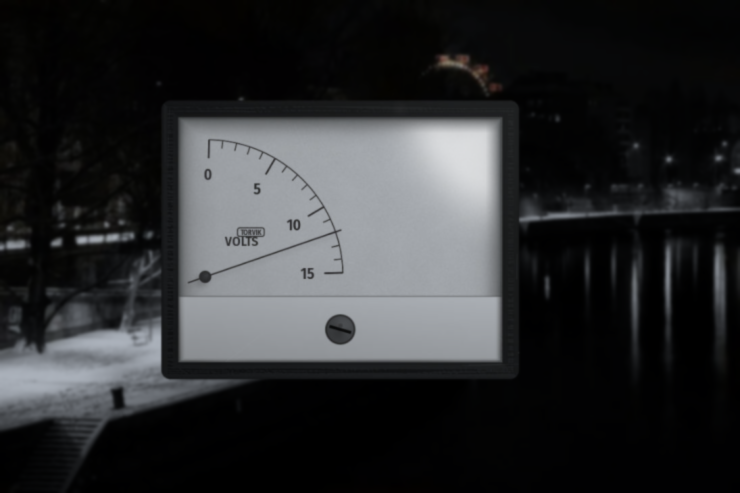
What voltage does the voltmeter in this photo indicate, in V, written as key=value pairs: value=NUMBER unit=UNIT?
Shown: value=12 unit=V
